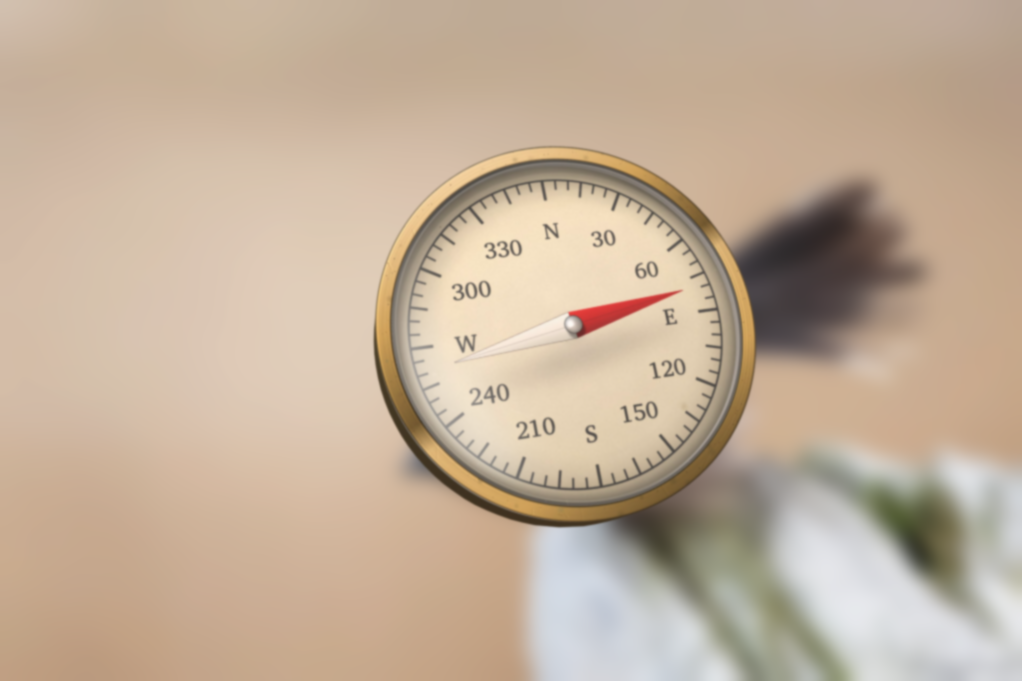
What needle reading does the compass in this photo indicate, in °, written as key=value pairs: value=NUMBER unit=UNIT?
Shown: value=80 unit=°
